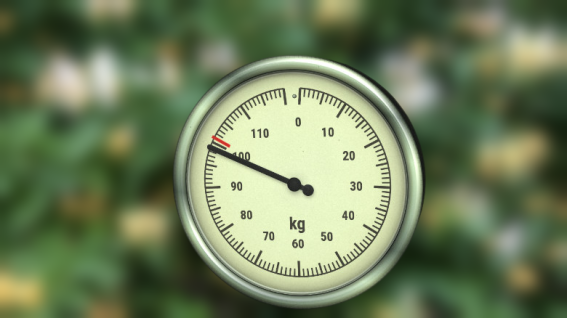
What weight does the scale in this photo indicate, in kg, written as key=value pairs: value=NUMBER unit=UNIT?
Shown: value=99 unit=kg
